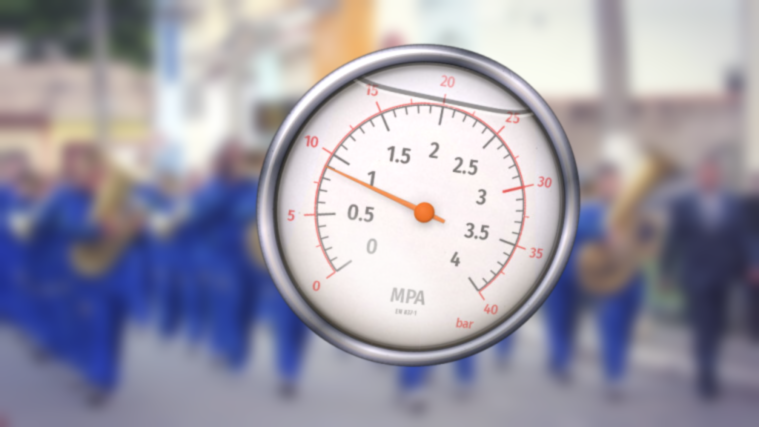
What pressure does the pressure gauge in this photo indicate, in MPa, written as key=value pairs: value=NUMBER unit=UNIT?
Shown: value=0.9 unit=MPa
